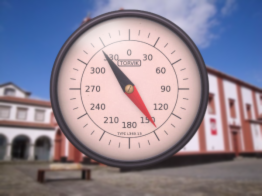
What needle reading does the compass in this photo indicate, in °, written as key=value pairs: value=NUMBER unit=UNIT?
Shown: value=145 unit=°
